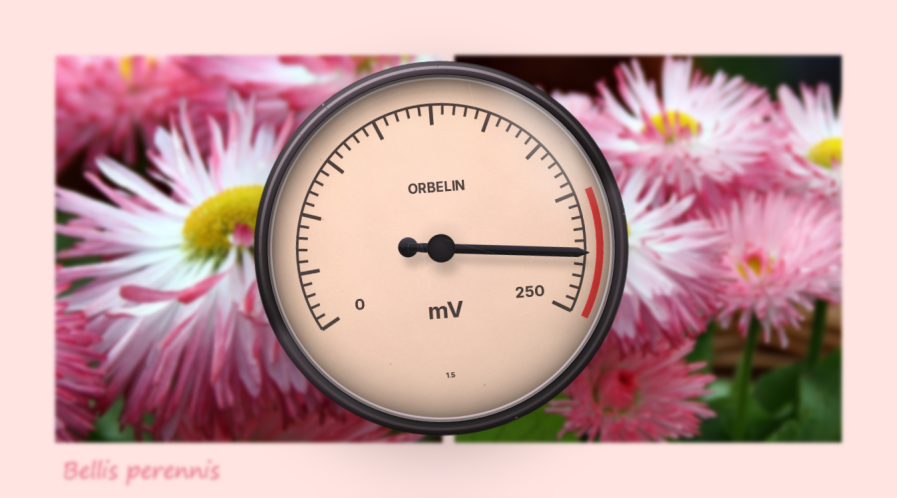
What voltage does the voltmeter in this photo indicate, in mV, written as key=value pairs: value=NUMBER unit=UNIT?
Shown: value=225 unit=mV
